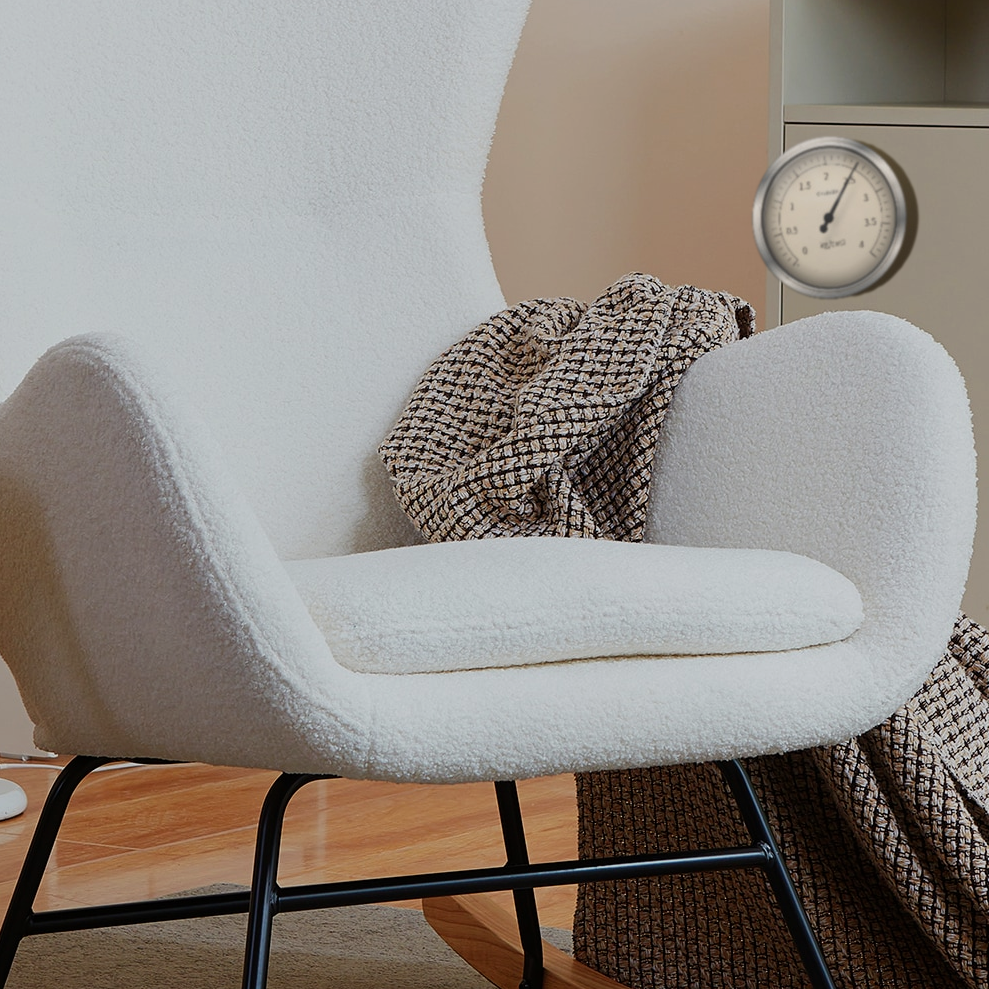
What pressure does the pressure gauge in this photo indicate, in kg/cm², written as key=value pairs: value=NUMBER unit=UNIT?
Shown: value=2.5 unit=kg/cm²
